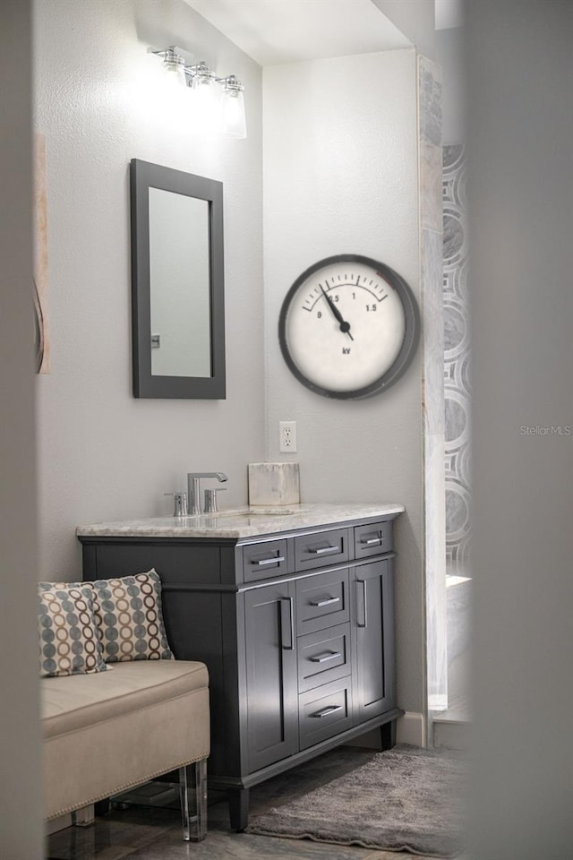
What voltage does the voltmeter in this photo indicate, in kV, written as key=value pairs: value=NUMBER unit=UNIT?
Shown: value=0.4 unit=kV
